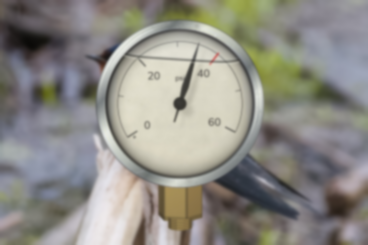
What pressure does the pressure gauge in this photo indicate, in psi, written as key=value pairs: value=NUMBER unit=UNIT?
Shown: value=35 unit=psi
